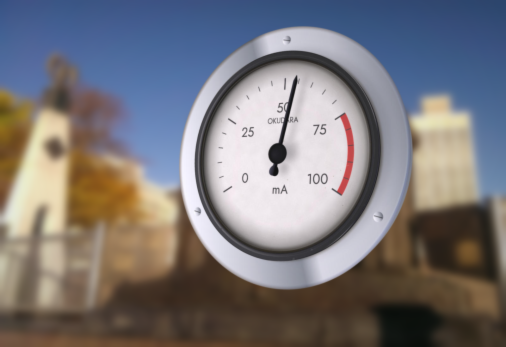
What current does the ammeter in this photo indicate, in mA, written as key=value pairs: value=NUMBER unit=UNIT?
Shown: value=55 unit=mA
